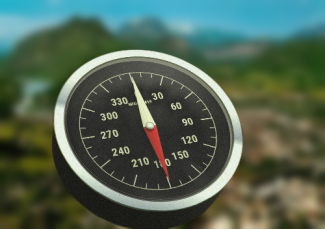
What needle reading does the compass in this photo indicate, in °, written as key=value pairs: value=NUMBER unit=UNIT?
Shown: value=180 unit=°
